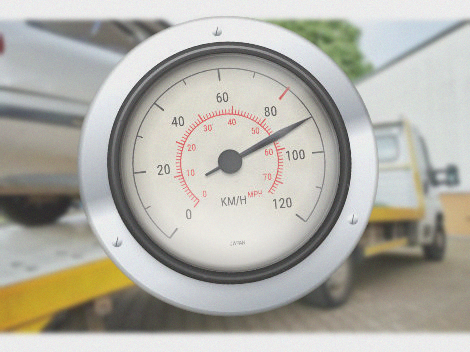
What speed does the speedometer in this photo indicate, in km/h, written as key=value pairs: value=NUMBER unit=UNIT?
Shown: value=90 unit=km/h
